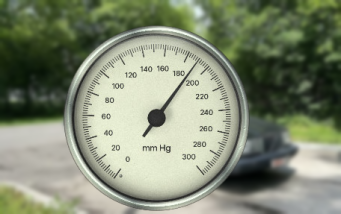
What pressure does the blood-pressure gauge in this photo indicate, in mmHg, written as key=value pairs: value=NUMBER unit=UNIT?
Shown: value=190 unit=mmHg
